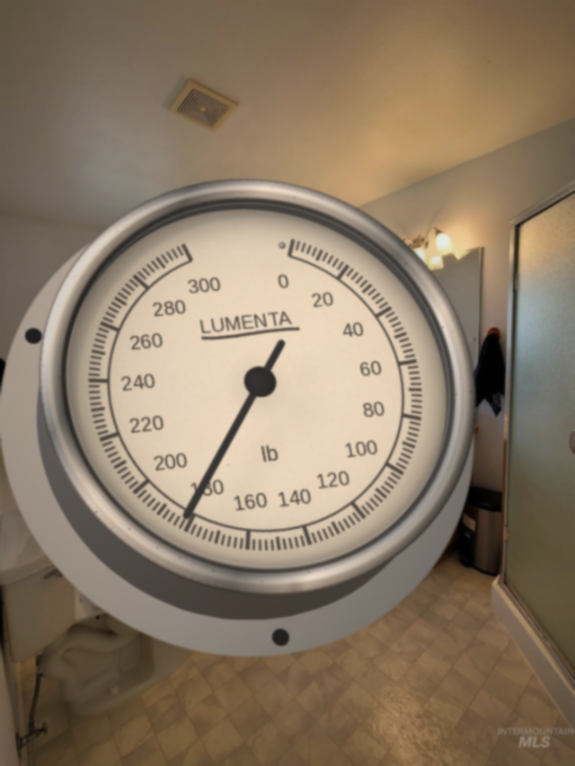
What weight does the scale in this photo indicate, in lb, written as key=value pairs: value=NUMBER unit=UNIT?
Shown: value=182 unit=lb
